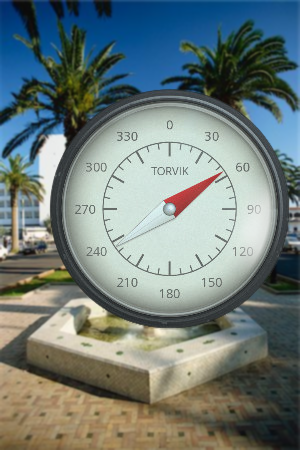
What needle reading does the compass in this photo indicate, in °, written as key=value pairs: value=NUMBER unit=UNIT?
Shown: value=55 unit=°
